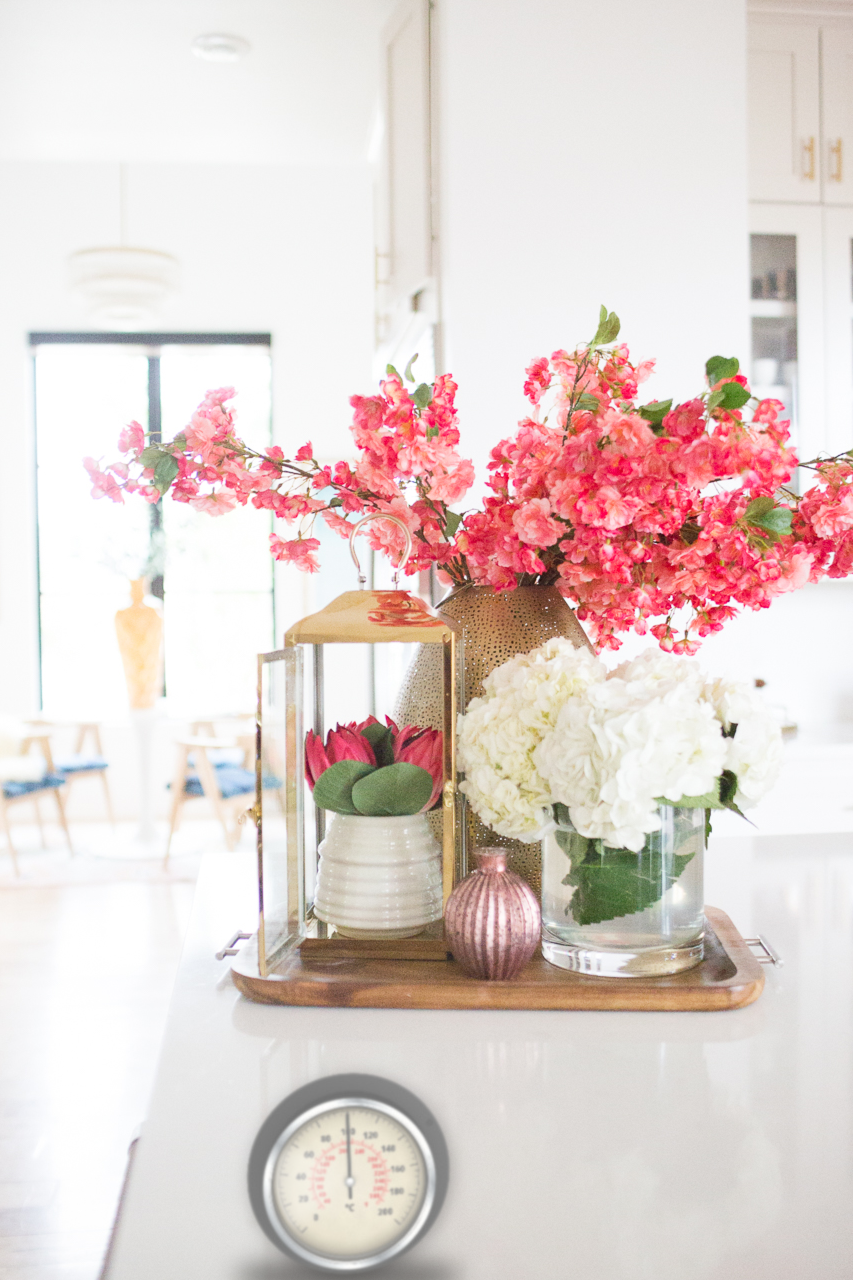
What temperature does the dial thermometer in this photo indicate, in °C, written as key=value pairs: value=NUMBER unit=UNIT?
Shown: value=100 unit=°C
